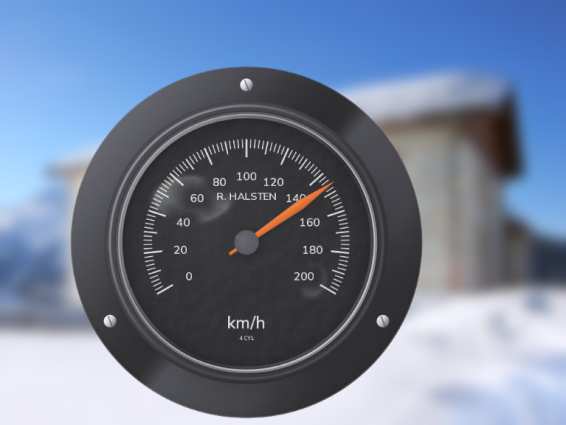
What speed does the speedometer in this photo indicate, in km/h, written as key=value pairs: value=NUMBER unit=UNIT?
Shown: value=146 unit=km/h
